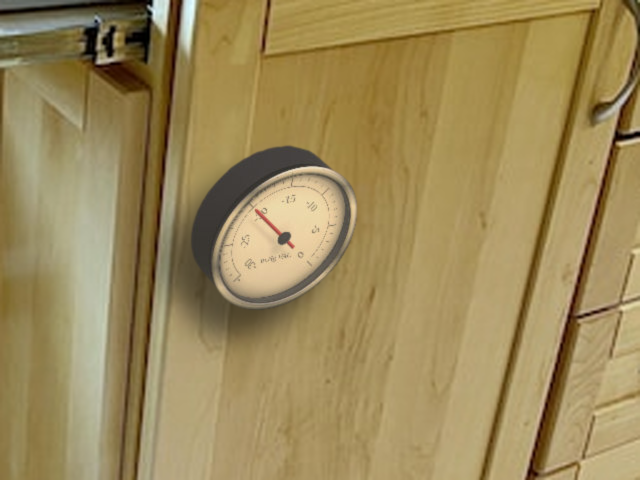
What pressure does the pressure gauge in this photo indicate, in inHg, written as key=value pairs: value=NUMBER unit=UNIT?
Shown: value=-20 unit=inHg
